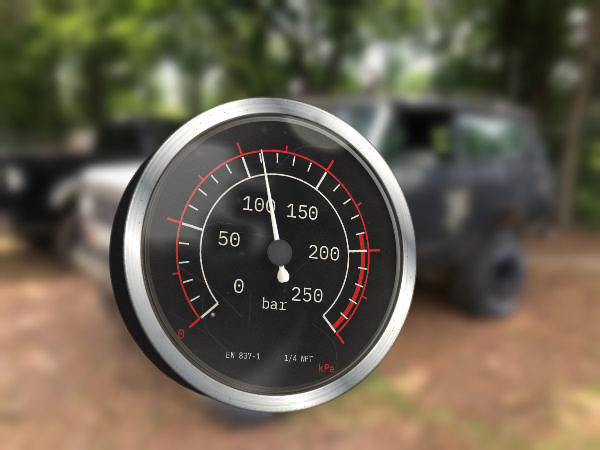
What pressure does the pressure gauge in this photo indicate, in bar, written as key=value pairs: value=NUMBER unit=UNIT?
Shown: value=110 unit=bar
